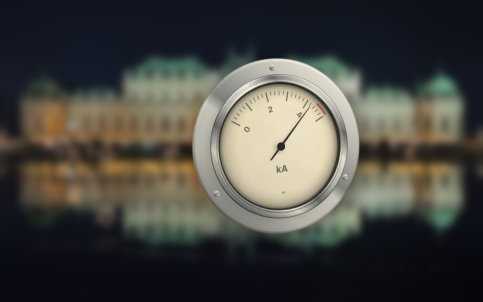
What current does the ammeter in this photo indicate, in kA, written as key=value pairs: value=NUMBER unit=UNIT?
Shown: value=4.2 unit=kA
